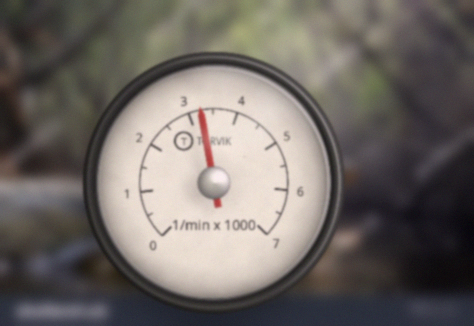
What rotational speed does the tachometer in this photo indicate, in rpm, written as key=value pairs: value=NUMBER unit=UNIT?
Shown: value=3250 unit=rpm
